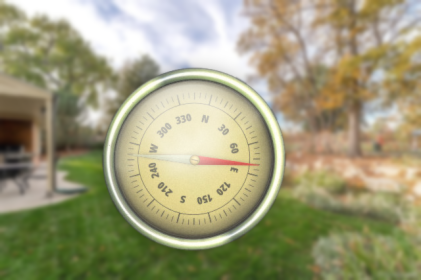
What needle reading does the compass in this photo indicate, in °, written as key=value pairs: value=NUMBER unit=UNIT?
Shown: value=80 unit=°
